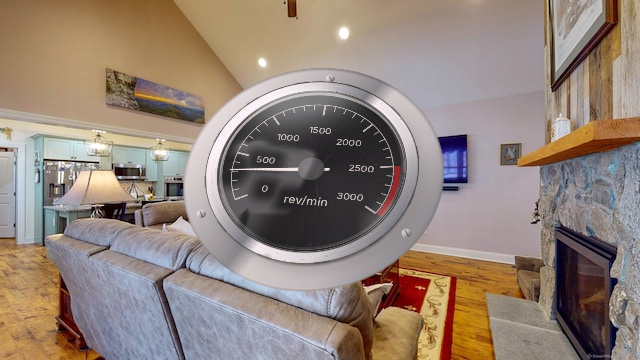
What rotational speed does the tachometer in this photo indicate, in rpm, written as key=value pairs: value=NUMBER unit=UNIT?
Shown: value=300 unit=rpm
